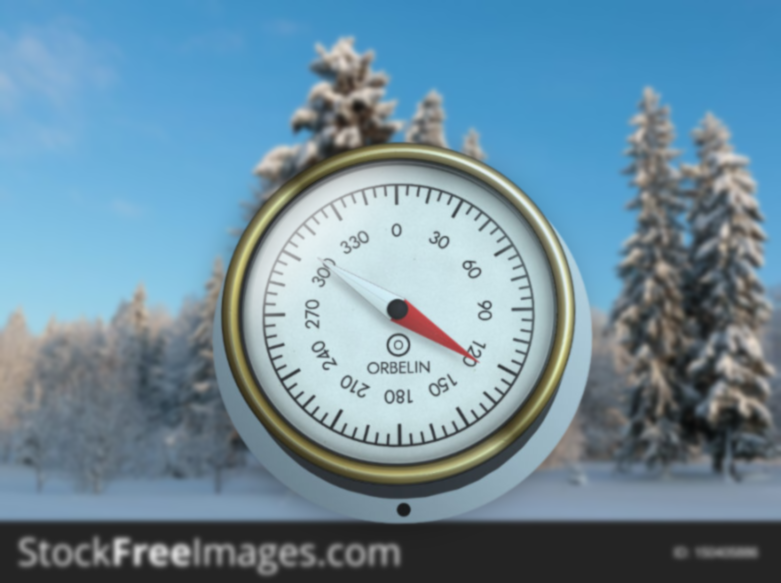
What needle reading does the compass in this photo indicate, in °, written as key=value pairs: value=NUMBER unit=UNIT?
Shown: value=125 unit=°
